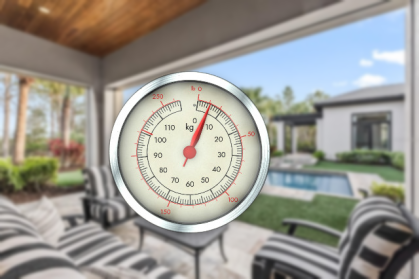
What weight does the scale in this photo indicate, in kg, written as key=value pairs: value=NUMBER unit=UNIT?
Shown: value=5 unit=kg
